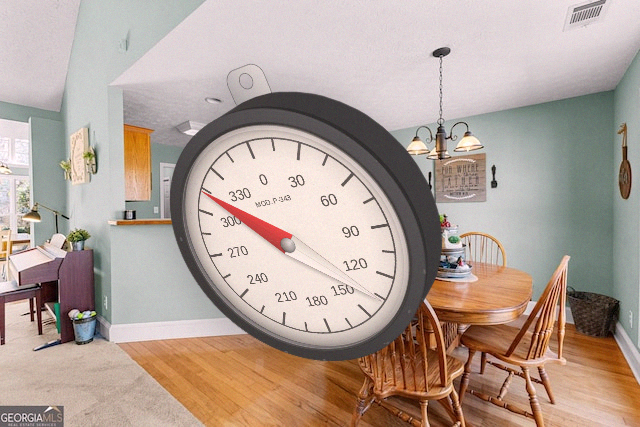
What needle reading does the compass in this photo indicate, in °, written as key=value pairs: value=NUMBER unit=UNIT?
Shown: value=315 unit=°
